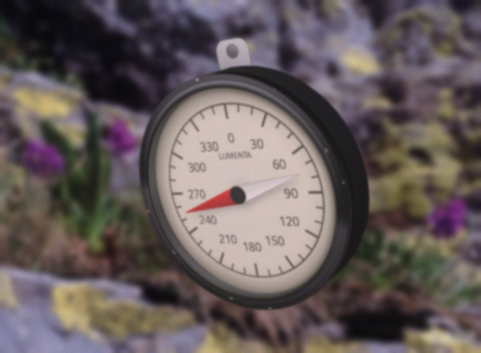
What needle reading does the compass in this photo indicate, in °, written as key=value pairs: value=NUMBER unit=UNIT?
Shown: value=255 unit=°
